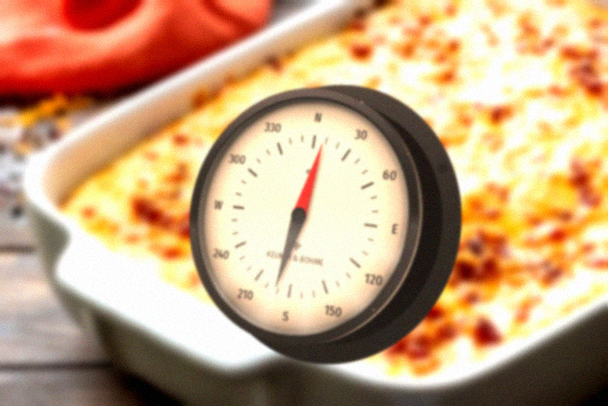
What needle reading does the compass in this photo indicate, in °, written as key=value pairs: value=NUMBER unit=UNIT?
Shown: value=10 unit=°
